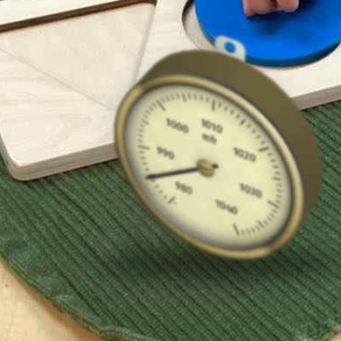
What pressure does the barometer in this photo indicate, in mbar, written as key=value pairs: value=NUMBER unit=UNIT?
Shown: value=985 unit=mbar
